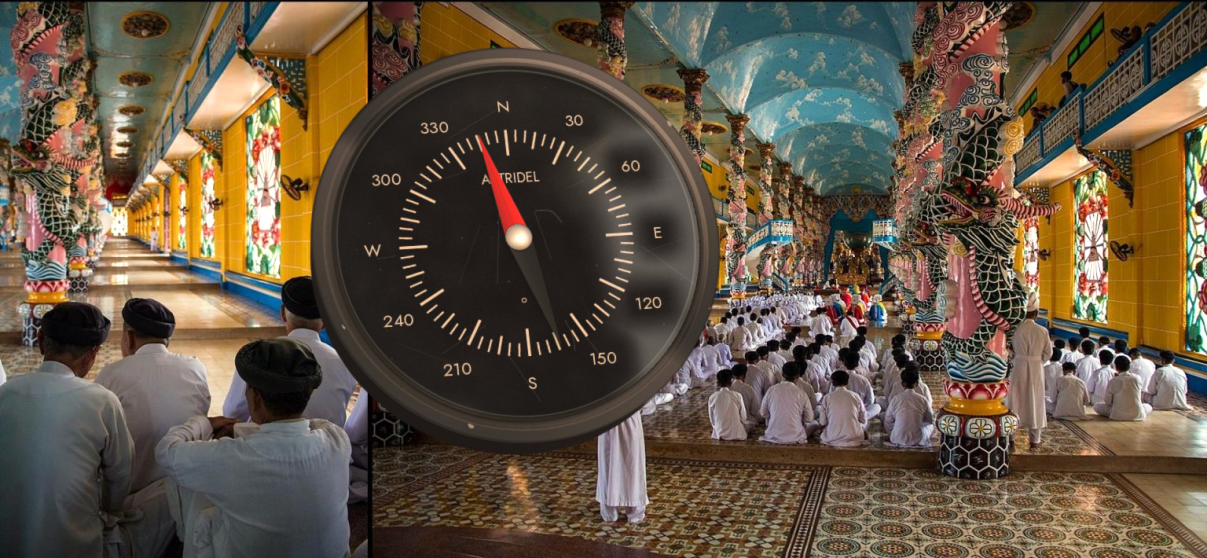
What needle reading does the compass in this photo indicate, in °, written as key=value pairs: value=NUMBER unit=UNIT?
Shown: value=345 unit=°
